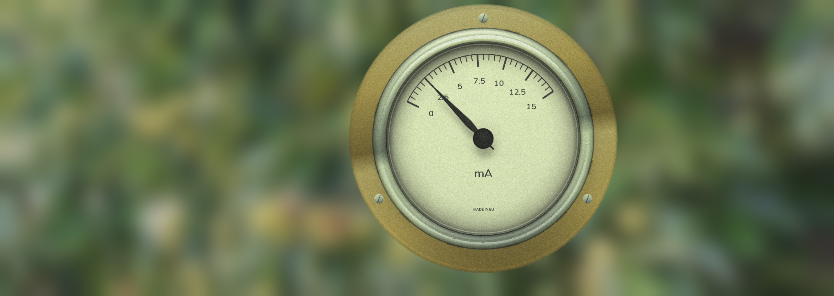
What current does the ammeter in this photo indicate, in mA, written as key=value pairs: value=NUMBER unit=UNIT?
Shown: value=2.5 unit=mA
